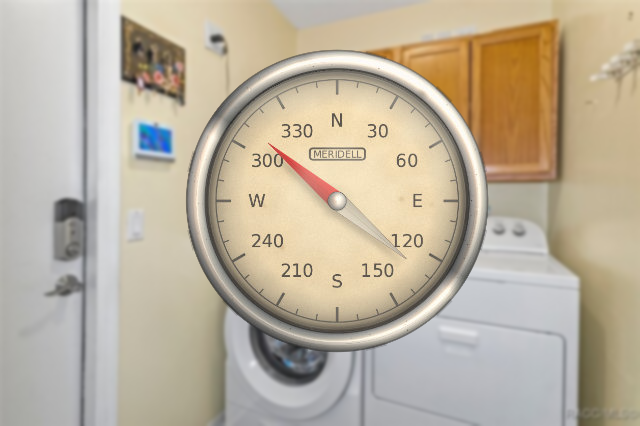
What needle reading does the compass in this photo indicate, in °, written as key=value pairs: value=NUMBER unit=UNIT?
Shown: value=310 unit=°
